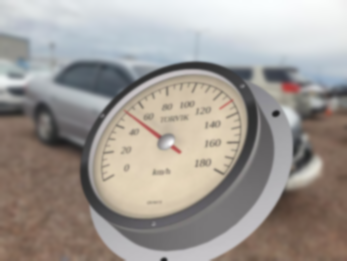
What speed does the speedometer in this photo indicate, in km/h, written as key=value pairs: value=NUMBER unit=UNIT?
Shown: value=50 unit=km/h
